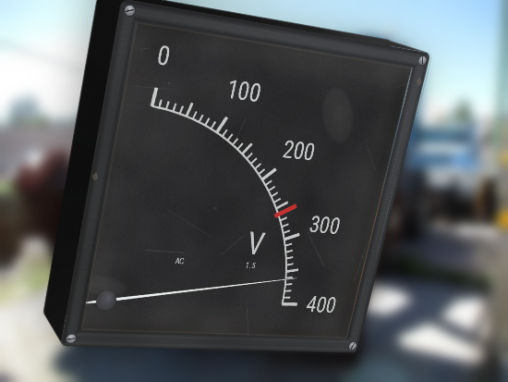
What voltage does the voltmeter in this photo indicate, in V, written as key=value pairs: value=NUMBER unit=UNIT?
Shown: value=360 unit=V
